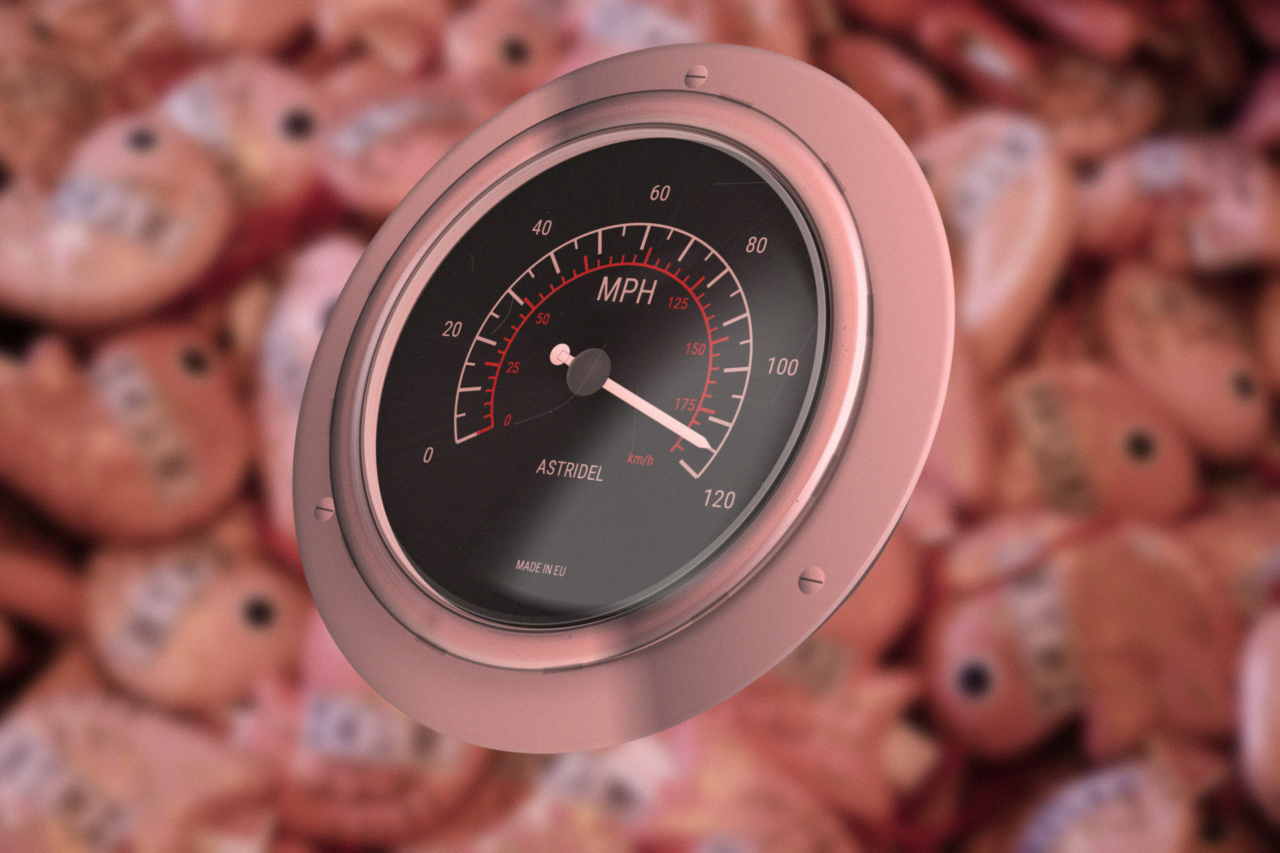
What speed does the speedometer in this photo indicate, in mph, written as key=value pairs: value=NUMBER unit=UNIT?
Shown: value=115 unit=mph
